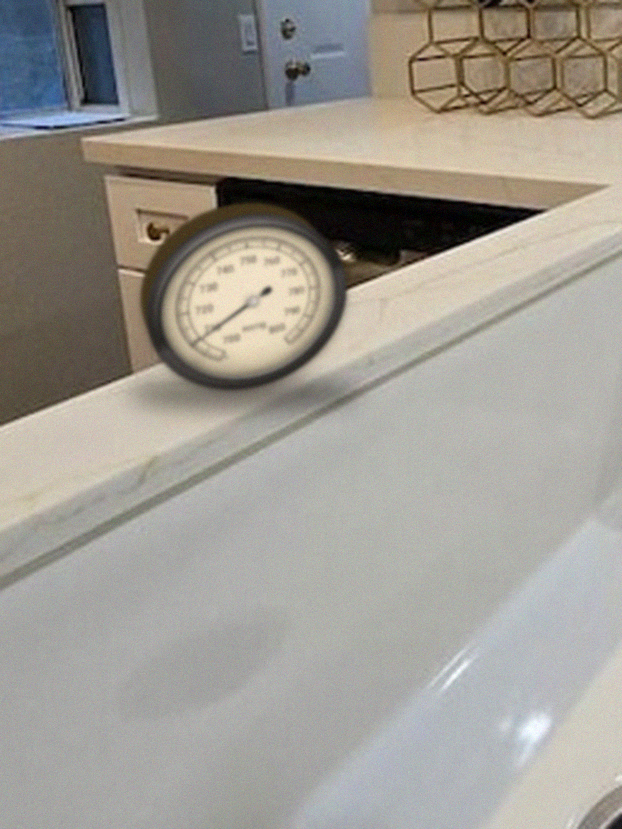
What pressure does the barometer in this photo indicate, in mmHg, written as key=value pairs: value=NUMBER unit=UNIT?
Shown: value=710 unit=mmHg
